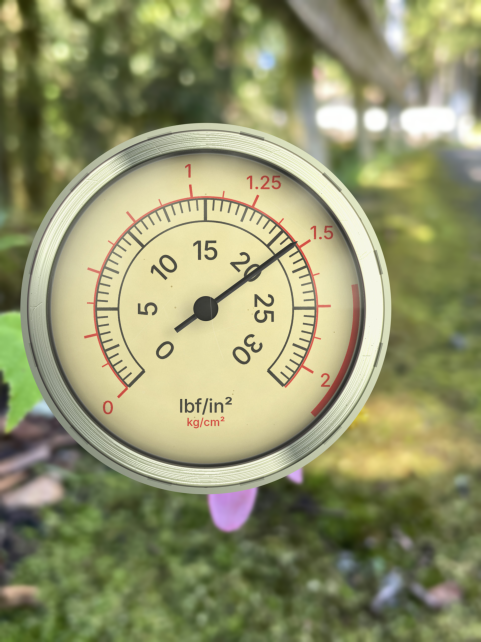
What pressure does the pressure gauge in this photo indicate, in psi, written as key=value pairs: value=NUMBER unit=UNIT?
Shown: value=21 unit=psi
